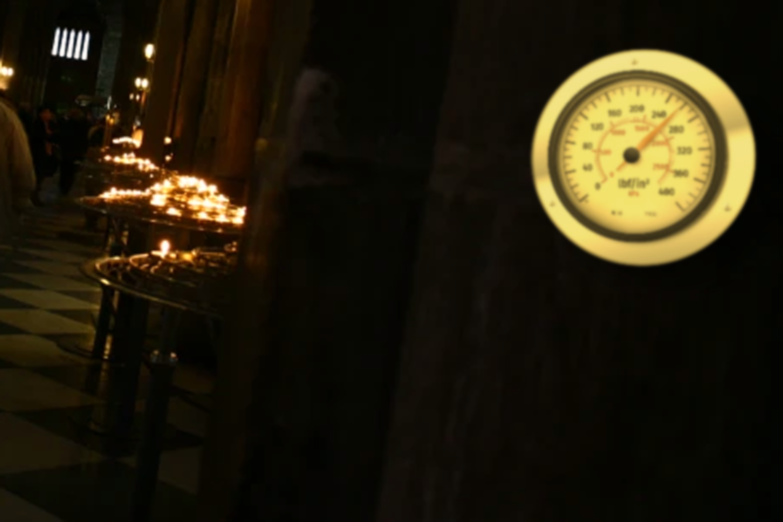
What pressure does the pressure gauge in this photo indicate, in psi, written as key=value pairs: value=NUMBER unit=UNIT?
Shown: value=260 unit=psi
